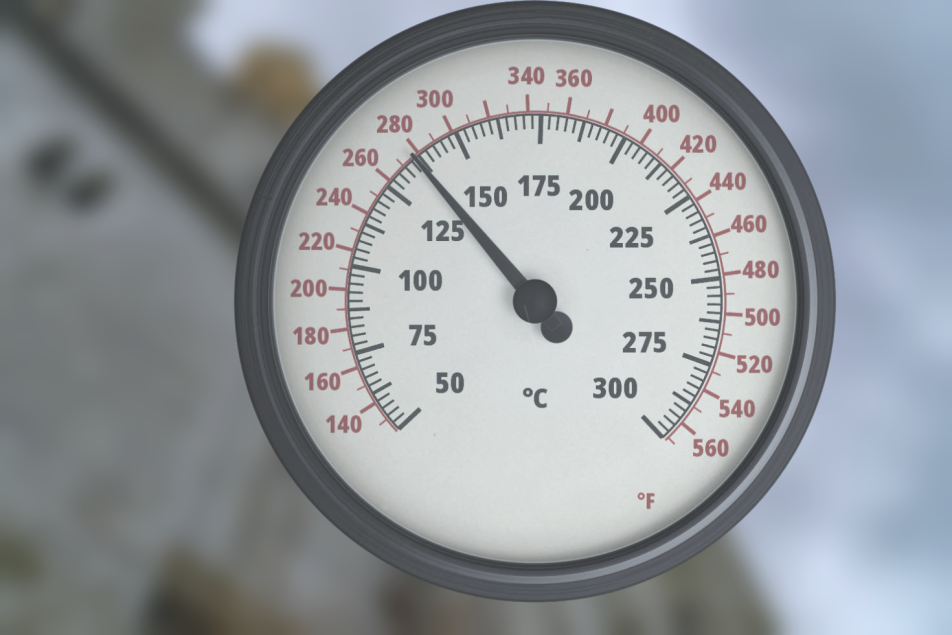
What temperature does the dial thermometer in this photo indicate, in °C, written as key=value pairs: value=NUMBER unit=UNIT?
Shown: value=136.25 unit=°C
